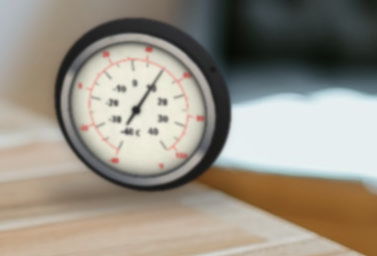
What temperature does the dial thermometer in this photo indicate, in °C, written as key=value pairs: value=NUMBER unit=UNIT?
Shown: value=10 unit=°C
